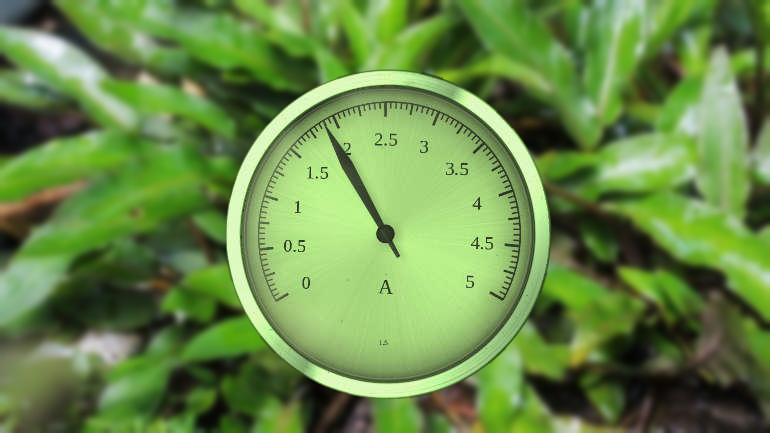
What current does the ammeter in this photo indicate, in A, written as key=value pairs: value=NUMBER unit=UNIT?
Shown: value=1.9 unit=A
